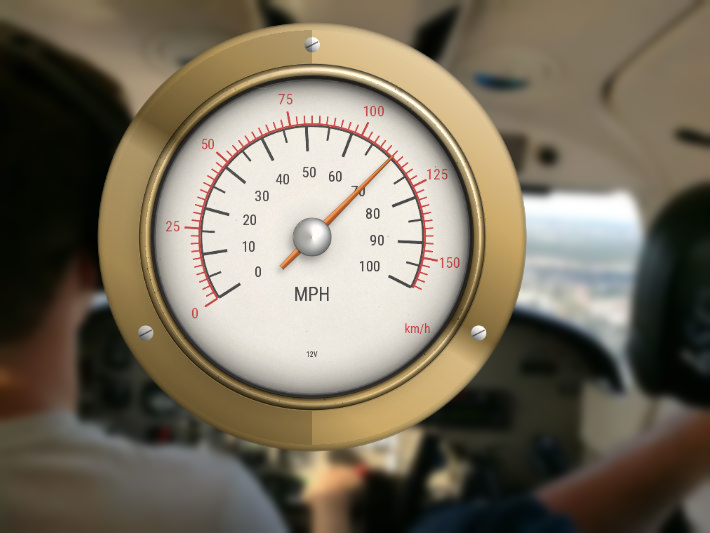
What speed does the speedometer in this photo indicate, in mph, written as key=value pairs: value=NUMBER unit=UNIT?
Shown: value=70 unit=mph
